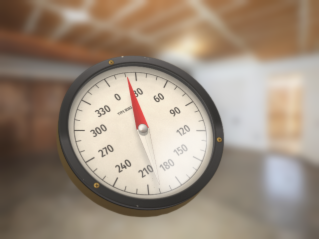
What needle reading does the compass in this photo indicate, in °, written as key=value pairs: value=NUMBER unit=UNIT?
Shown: value=20 unit=°
